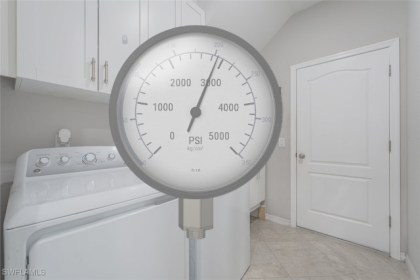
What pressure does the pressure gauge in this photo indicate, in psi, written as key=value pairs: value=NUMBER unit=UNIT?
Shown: value=2900 unit=psi
